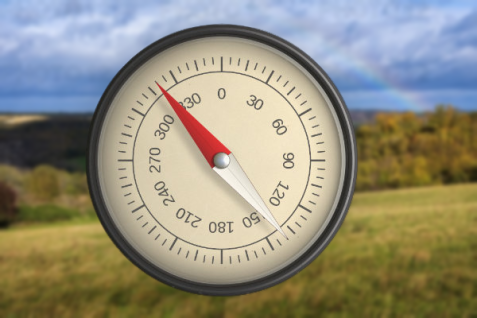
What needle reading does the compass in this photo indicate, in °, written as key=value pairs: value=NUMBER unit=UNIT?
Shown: value=320 unit=°
